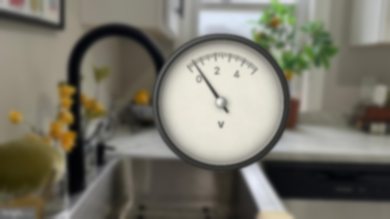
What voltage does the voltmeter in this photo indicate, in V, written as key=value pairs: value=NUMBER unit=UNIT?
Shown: value=0.5 unit=V
